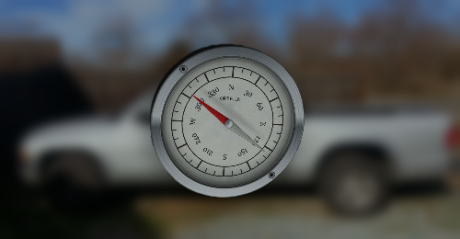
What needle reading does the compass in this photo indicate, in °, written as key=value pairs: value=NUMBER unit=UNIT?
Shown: value=305 unit=°
